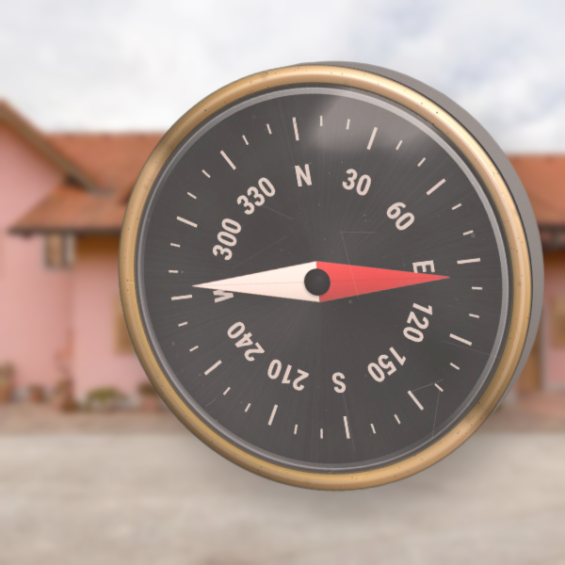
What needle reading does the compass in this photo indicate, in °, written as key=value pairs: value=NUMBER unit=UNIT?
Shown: value=95 unit=°
